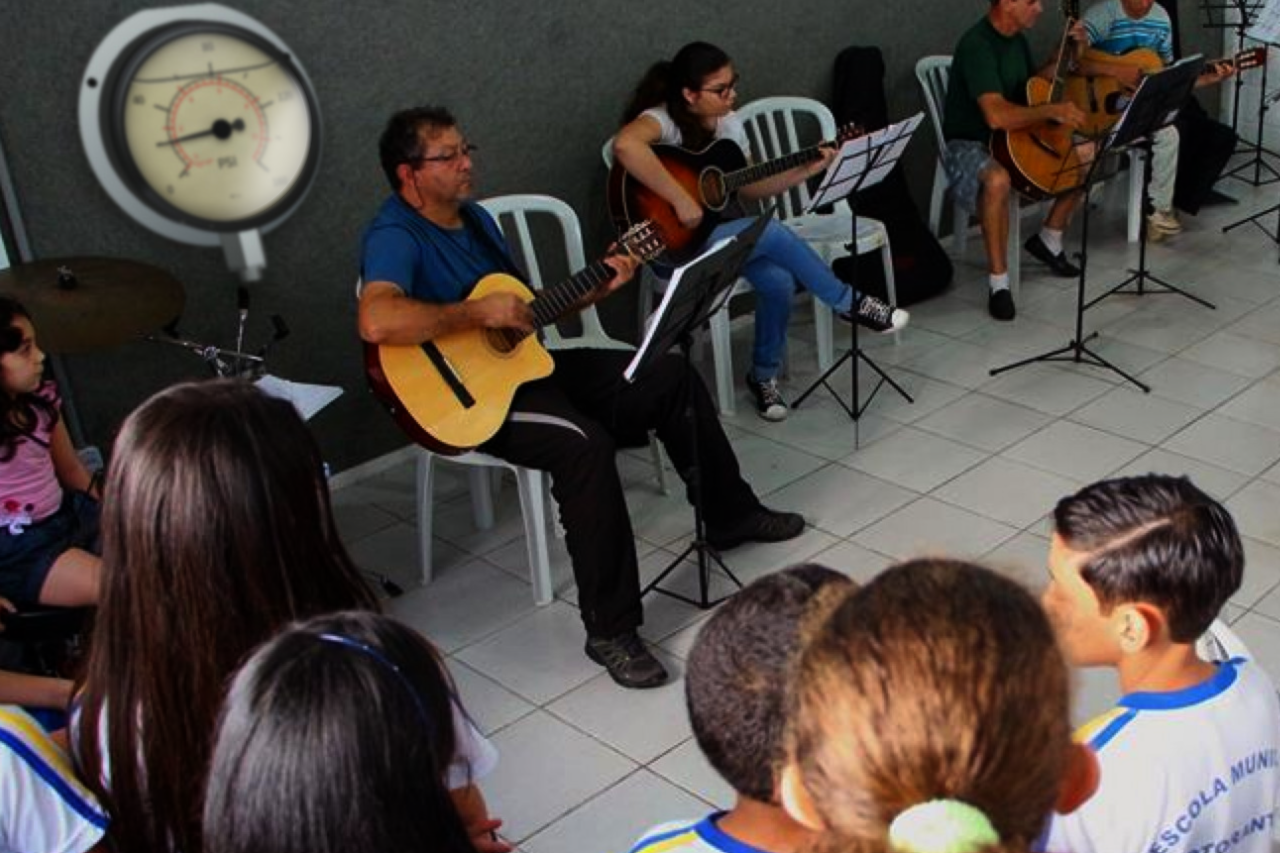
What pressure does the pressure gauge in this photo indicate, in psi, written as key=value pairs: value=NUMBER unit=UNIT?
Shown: value=20 unit=psi
